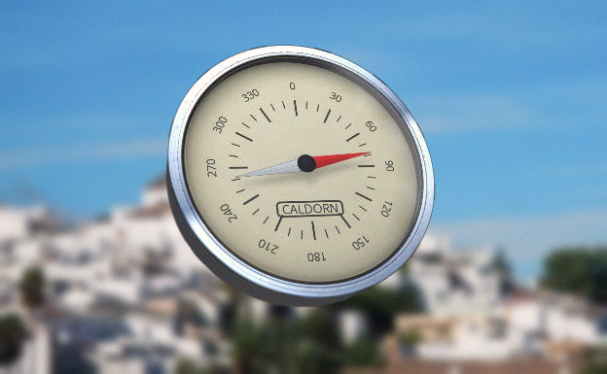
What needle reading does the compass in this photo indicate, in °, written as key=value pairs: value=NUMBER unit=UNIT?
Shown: value=80 unit=°
